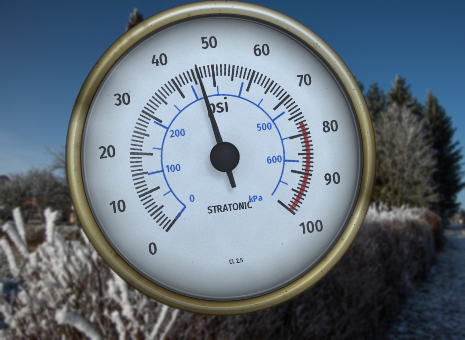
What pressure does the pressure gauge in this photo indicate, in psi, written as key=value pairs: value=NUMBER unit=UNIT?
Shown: value=46 unit=psi
